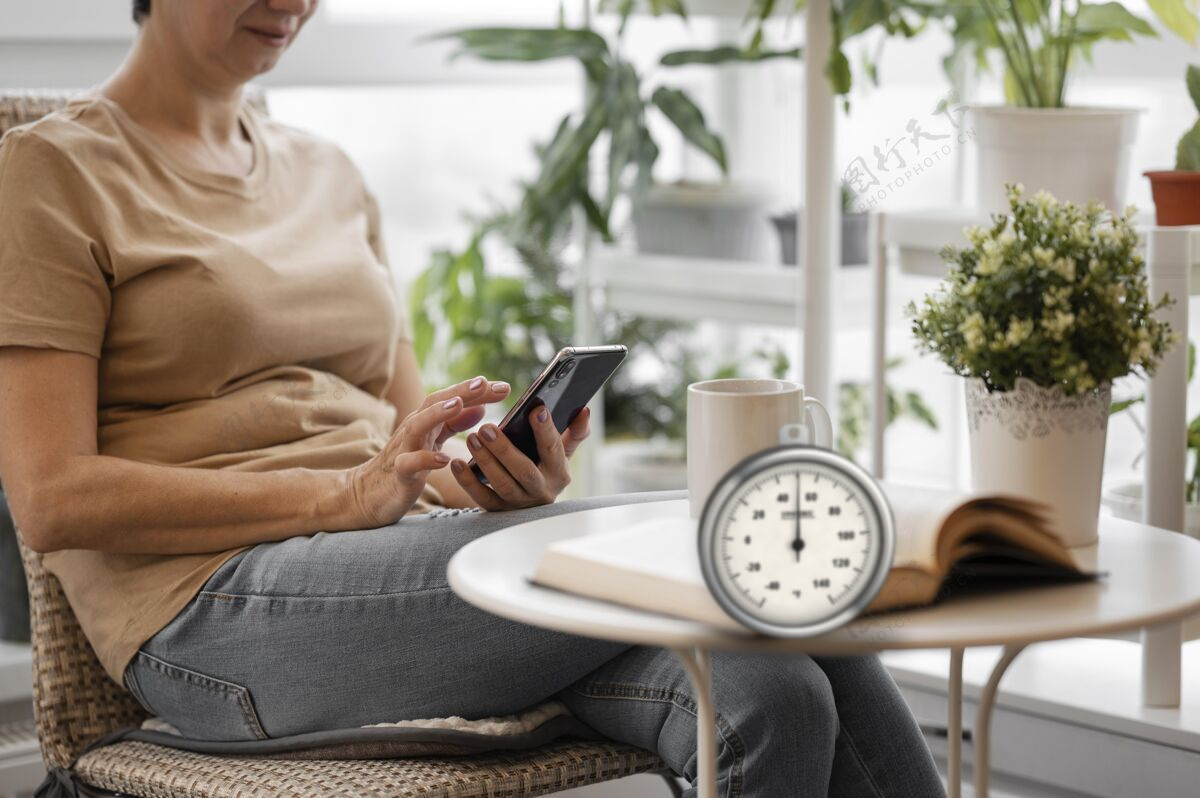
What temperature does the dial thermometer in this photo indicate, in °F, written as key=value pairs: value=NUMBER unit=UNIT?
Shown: value=50 unit=°F
